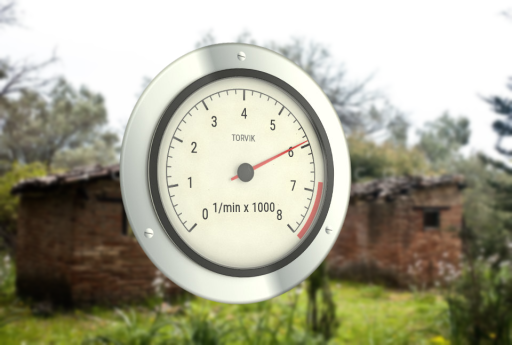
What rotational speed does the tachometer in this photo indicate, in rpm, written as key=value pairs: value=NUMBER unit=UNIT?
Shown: value=5900 unit=rpm
